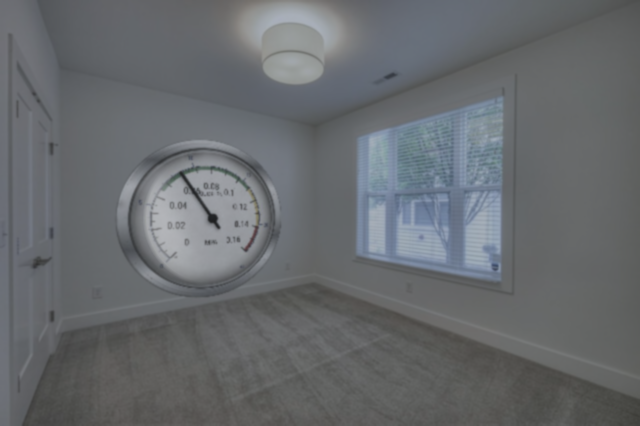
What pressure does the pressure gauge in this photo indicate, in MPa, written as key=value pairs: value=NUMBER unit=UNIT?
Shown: value=0.06 unit=MPa
